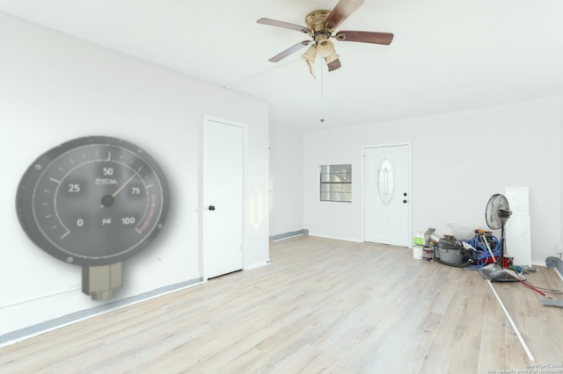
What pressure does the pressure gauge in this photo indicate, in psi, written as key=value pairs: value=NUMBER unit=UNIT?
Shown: value=65 unit=psi
